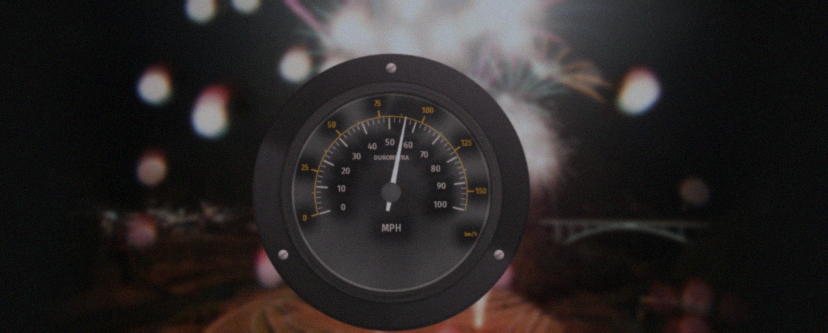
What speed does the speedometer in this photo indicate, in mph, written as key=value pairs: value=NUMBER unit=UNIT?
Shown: value=56 unit=mph
